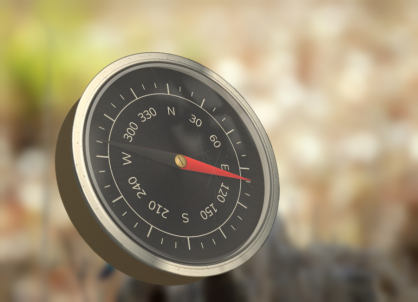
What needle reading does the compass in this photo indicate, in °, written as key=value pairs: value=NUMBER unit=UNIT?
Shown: value=100 unit=°
